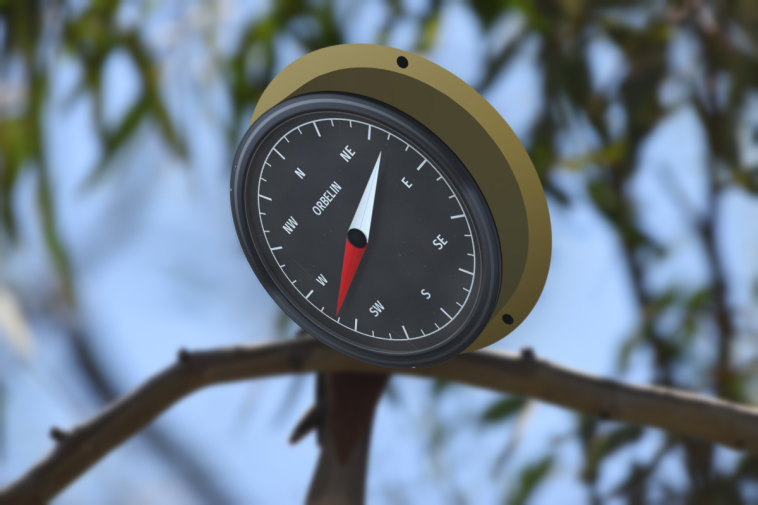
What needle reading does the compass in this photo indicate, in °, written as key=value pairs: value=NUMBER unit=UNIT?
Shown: value=250 unit=°
